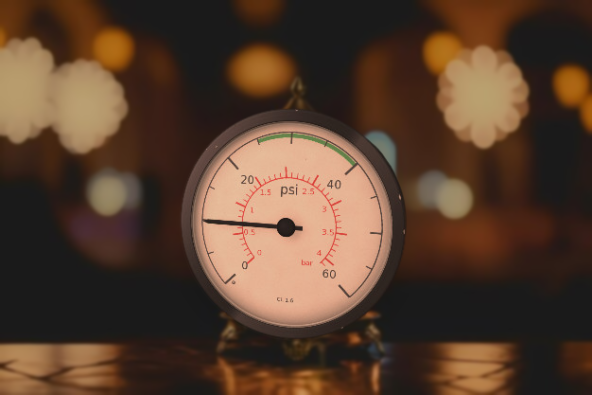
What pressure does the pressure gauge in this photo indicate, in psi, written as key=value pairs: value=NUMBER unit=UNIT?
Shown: value=10 unit=psi
